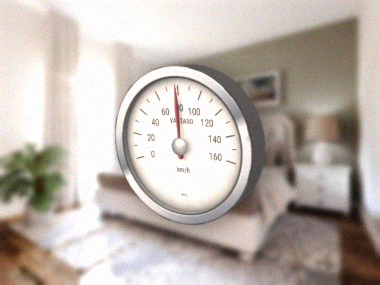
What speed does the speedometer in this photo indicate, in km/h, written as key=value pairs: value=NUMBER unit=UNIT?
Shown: value=80 unit=km/h
